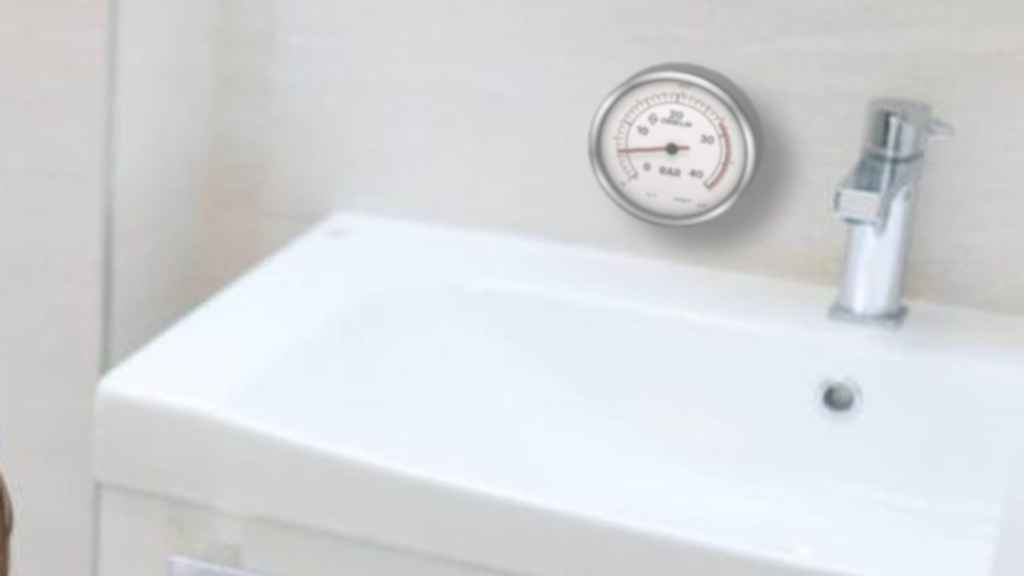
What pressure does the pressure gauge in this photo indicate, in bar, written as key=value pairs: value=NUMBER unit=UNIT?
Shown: value=5 unit=bar
